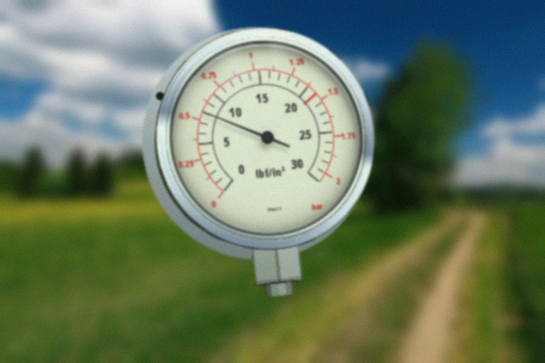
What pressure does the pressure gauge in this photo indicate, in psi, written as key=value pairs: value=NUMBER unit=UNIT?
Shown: value=8 unit=psi
